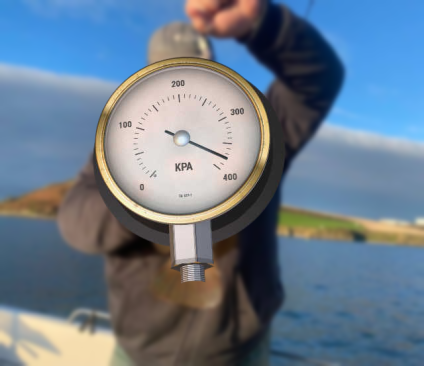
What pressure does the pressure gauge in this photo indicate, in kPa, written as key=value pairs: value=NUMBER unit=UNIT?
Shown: value=380 unit=kPa
